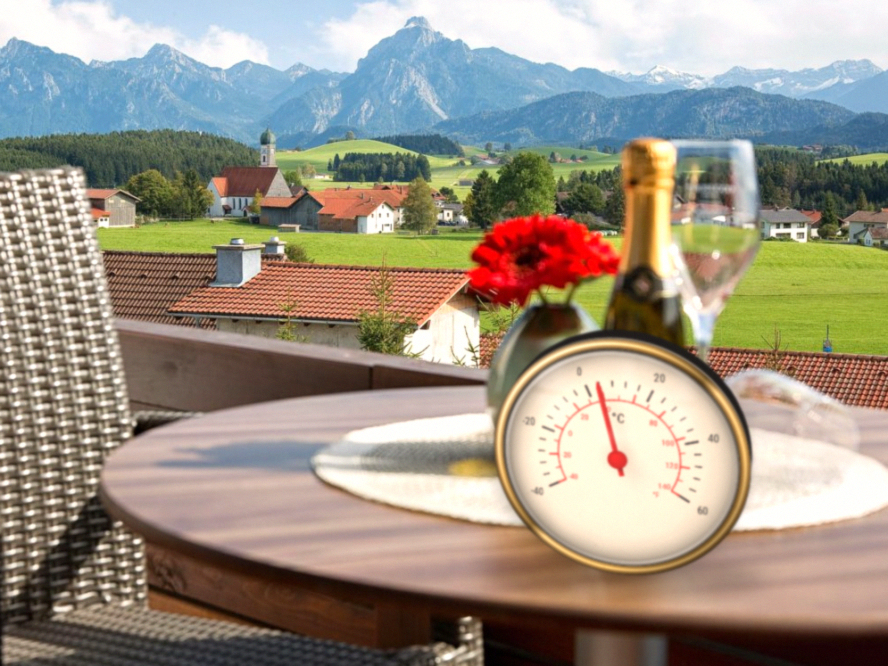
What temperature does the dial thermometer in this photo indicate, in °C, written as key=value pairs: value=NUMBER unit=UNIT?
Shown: value=4 unit=°C
